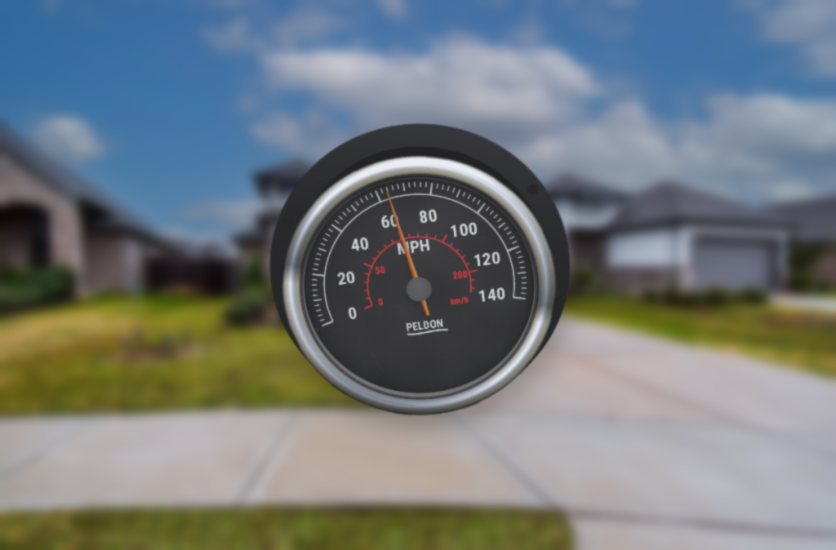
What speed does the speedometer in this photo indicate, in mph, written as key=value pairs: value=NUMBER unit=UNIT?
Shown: value=64 unit=mph
